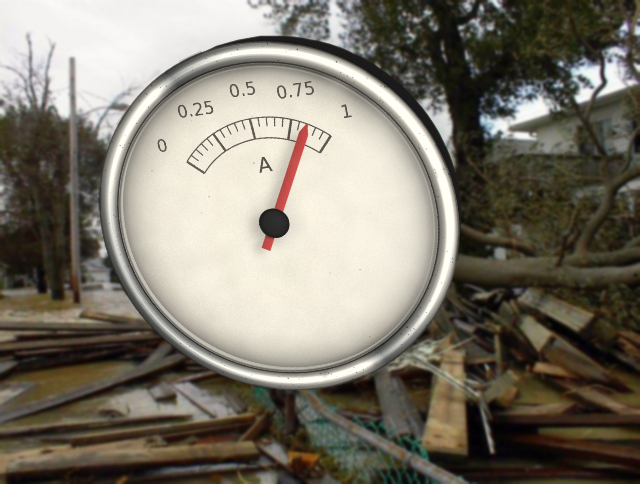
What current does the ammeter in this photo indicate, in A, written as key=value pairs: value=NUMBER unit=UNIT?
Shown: value=0.85 unit=A
